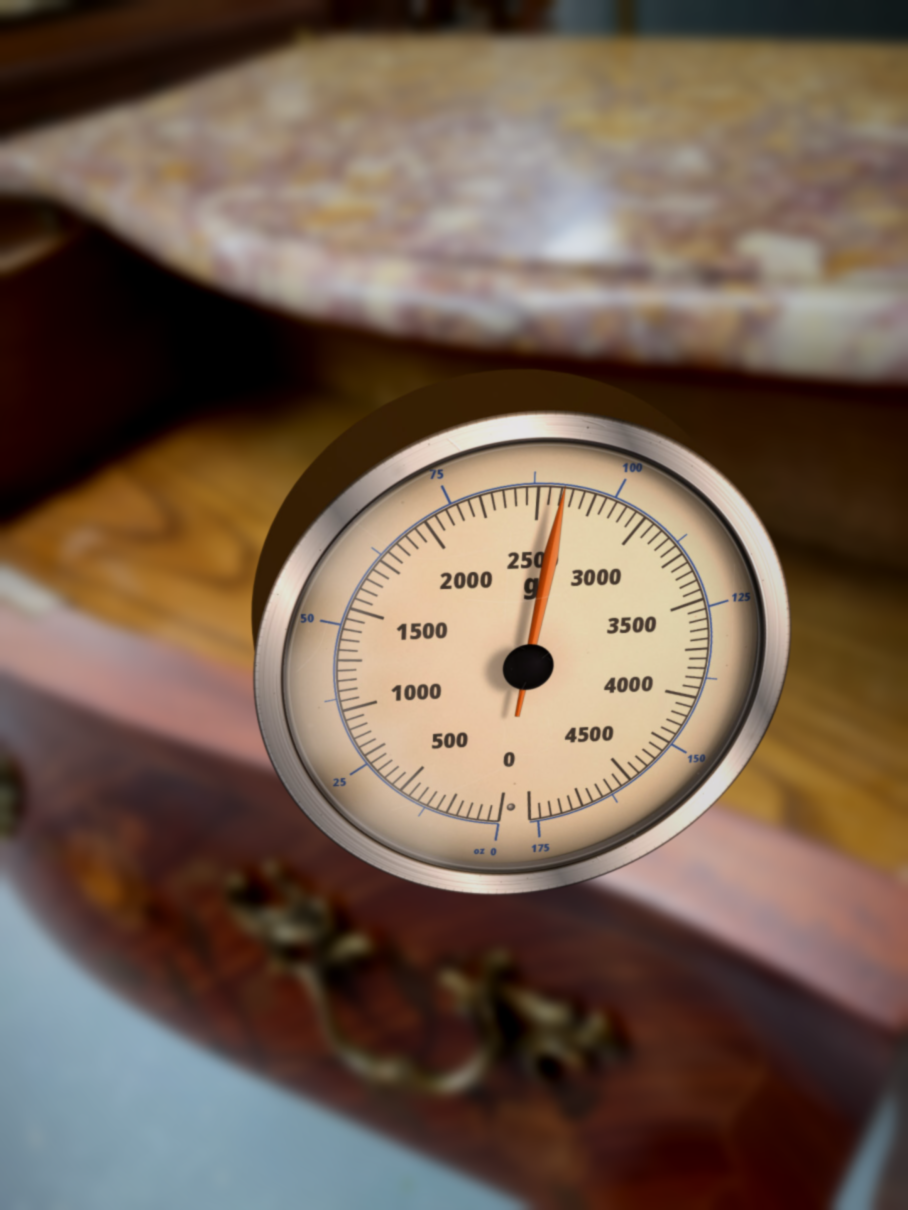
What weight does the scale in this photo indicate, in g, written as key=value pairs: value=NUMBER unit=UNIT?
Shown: value=2600 unit=g
